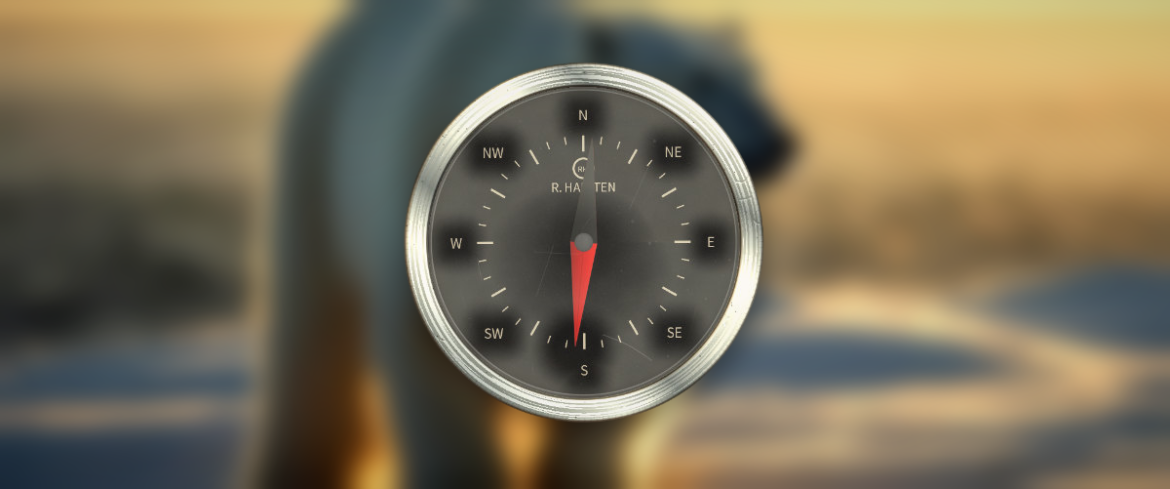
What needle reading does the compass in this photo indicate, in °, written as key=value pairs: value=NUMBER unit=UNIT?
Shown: value=185 unit=°
